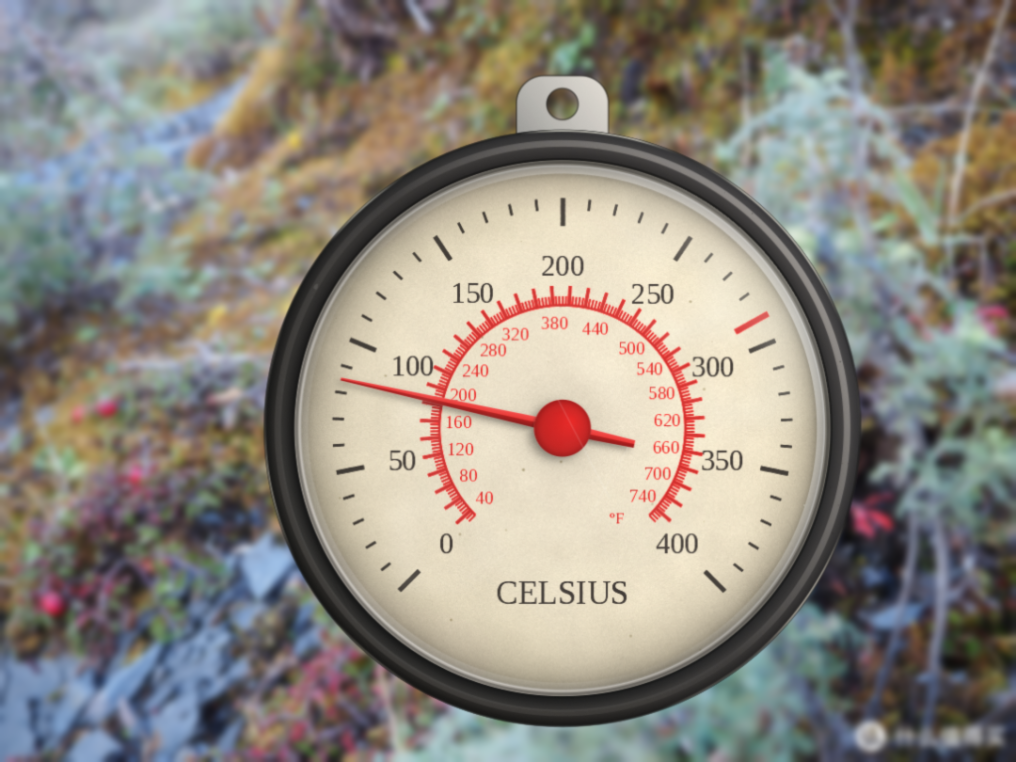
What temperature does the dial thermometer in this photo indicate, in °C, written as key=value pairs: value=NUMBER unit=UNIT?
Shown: value=85 unit=°C
